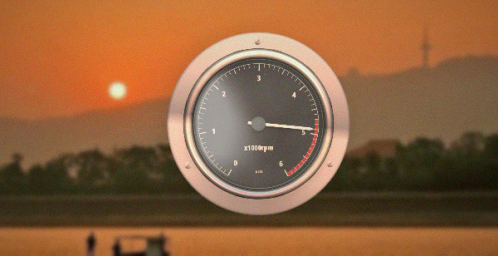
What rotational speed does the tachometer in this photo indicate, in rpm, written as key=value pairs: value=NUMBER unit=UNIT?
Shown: value=4900 unit=rpm
